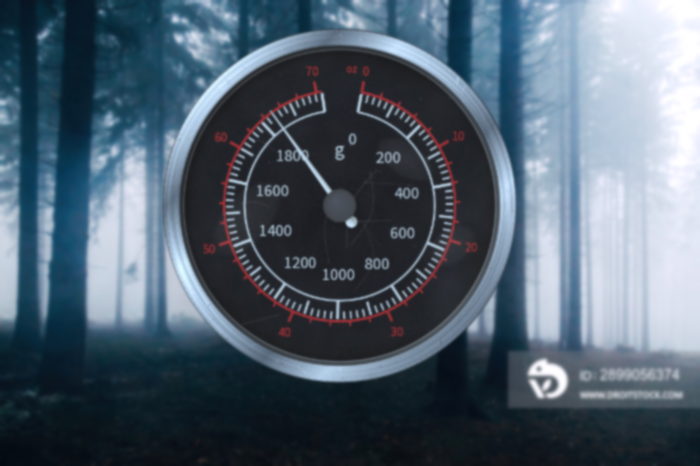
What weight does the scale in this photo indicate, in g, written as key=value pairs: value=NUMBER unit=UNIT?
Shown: value=1840 unit=g
